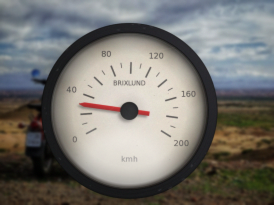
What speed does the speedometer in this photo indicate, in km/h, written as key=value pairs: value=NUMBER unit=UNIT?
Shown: value=30 unit=km/h
